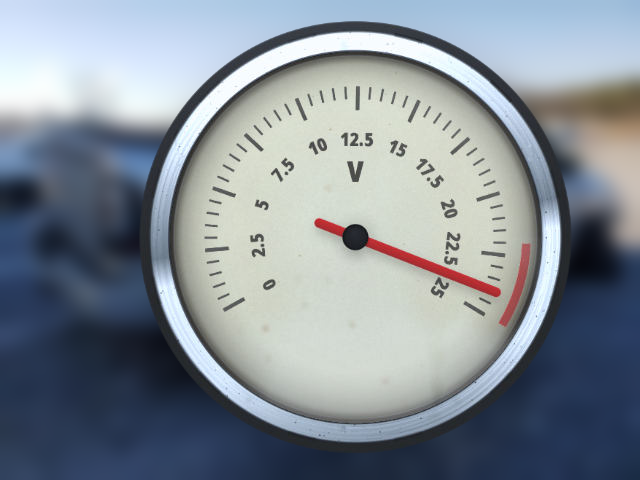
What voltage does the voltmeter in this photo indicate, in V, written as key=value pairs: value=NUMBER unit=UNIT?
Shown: value=24 unit=V
